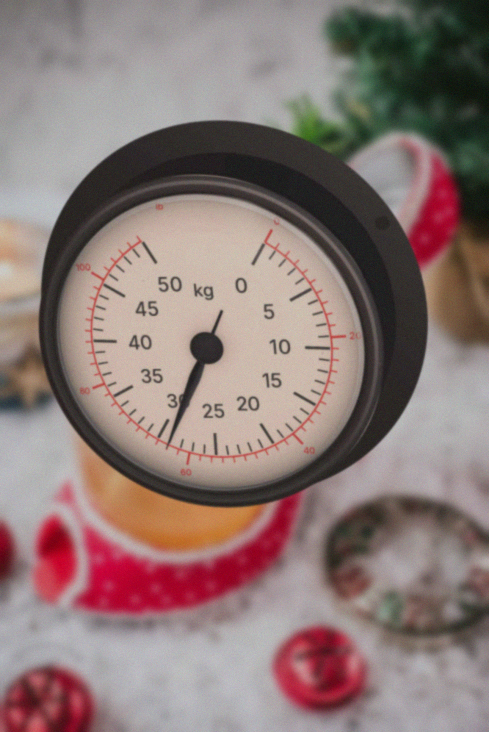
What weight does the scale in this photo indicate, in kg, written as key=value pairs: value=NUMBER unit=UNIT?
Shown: value=29 unit=kg
